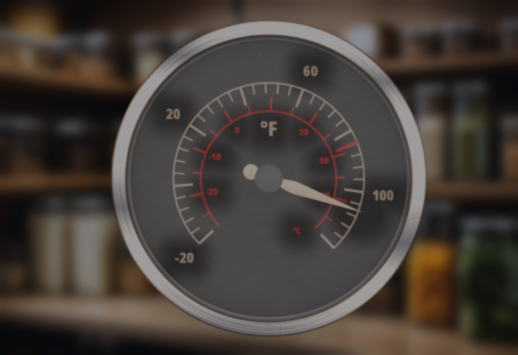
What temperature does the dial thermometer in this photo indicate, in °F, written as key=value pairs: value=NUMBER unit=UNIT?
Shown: value=106 unit=°F
